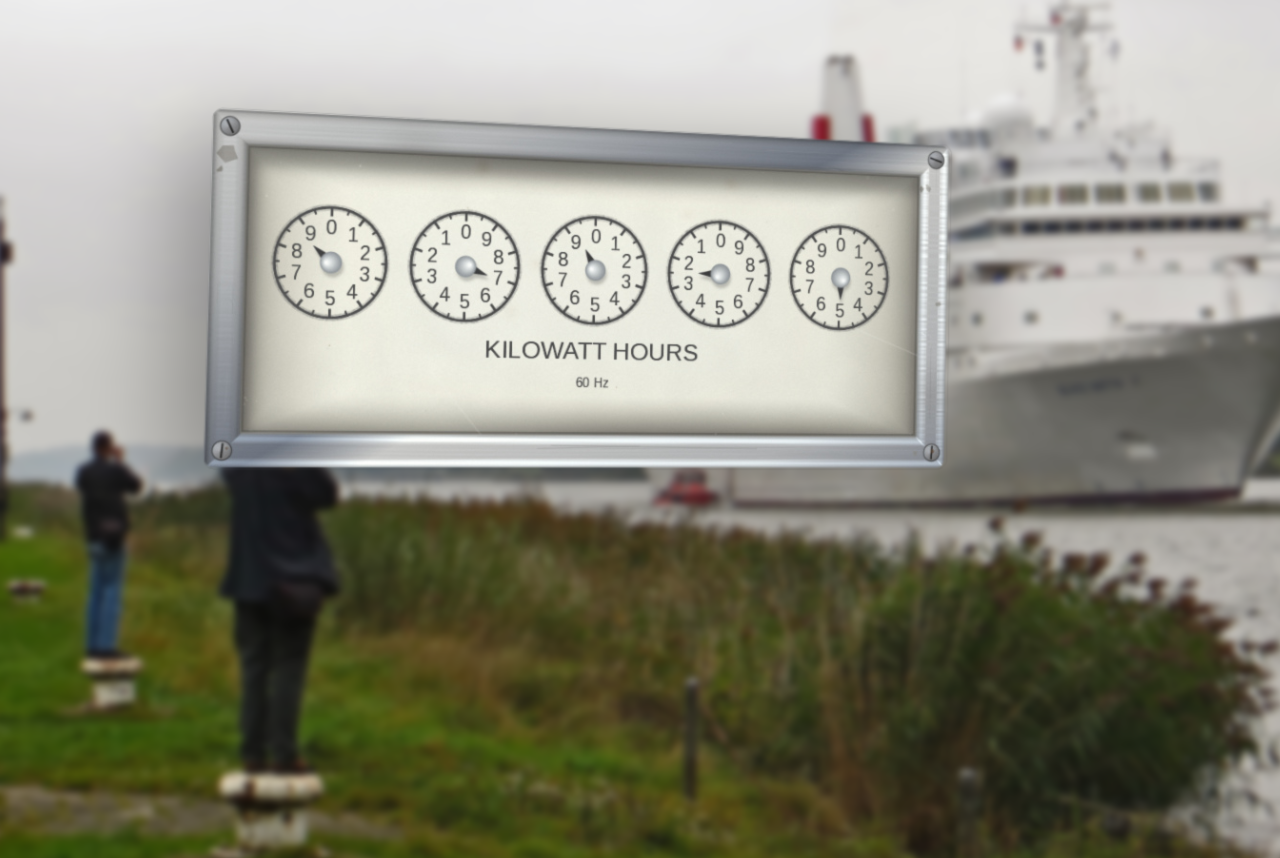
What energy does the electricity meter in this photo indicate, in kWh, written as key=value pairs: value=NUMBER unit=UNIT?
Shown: value=86925 unit=kWh
